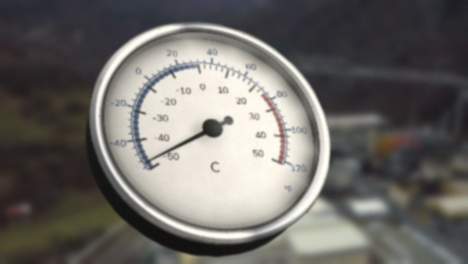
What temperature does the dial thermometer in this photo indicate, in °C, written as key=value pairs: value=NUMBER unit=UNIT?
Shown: value=-48 unit=°C
